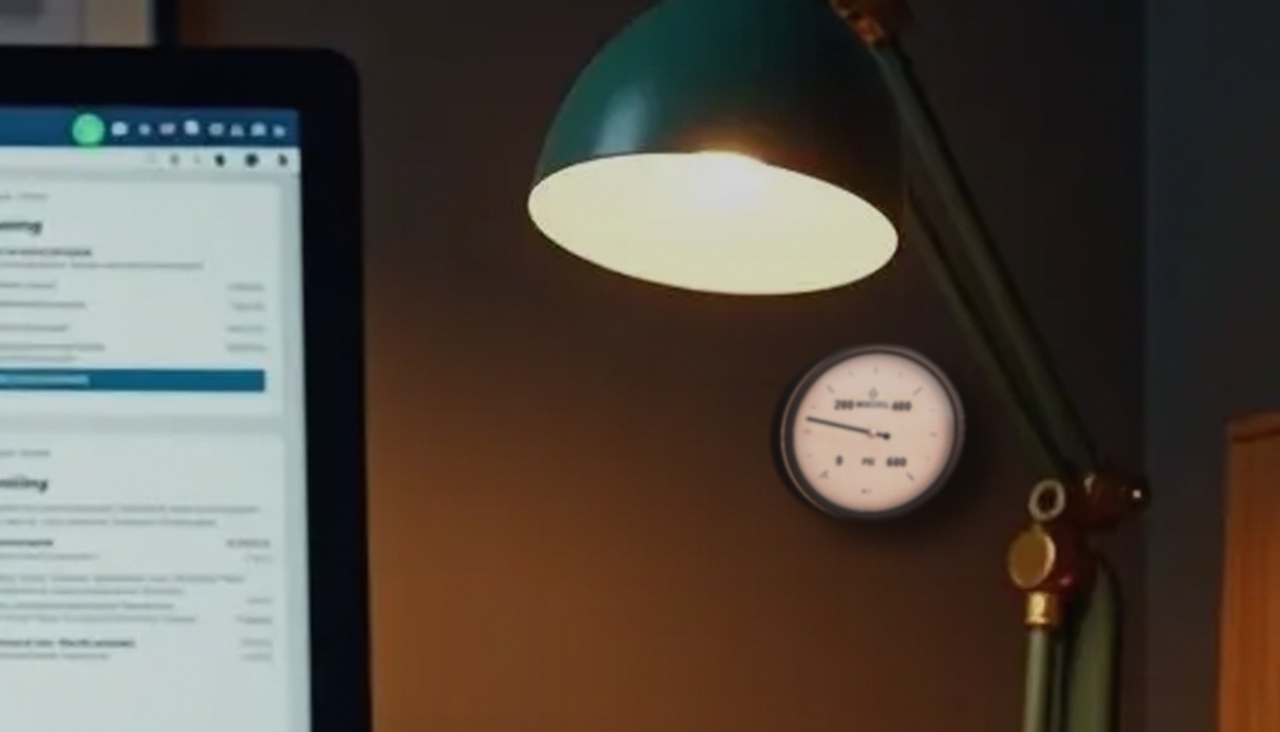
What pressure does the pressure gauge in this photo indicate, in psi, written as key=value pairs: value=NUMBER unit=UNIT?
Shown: value=125 unit=psi
